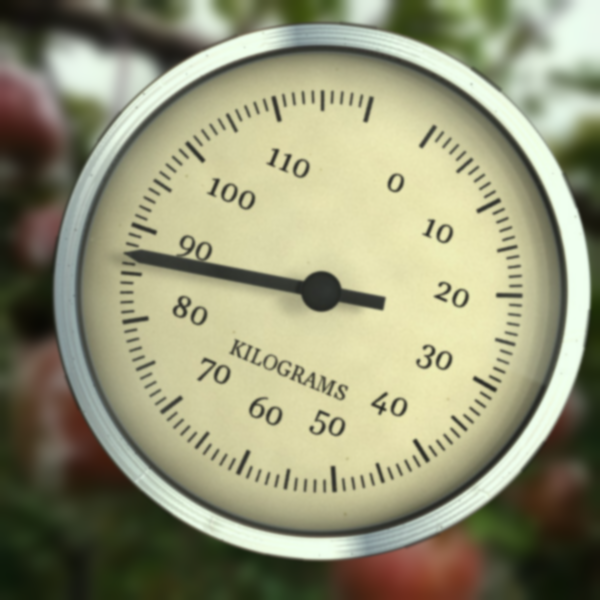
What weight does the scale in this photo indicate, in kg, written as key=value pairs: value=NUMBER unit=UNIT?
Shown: value=87 unit=kg
